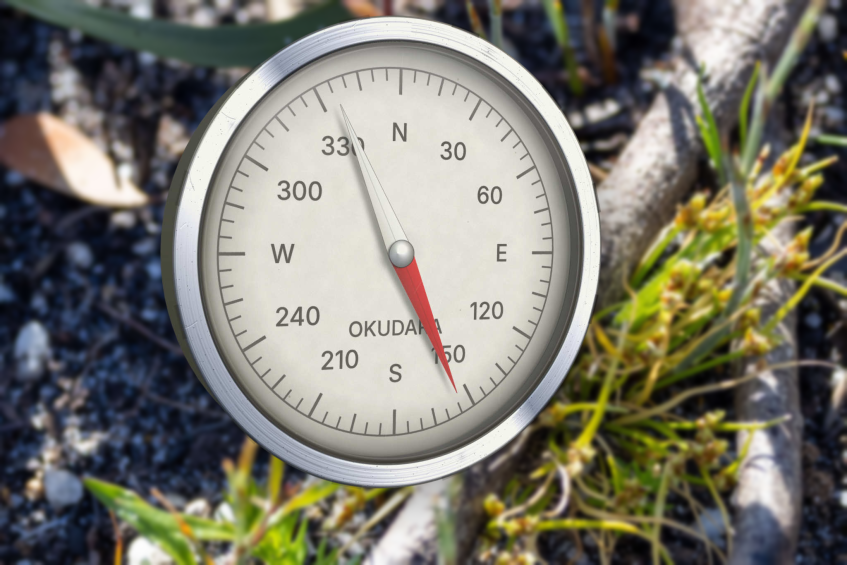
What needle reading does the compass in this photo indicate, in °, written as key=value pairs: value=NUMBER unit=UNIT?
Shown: value=155 unit=°
